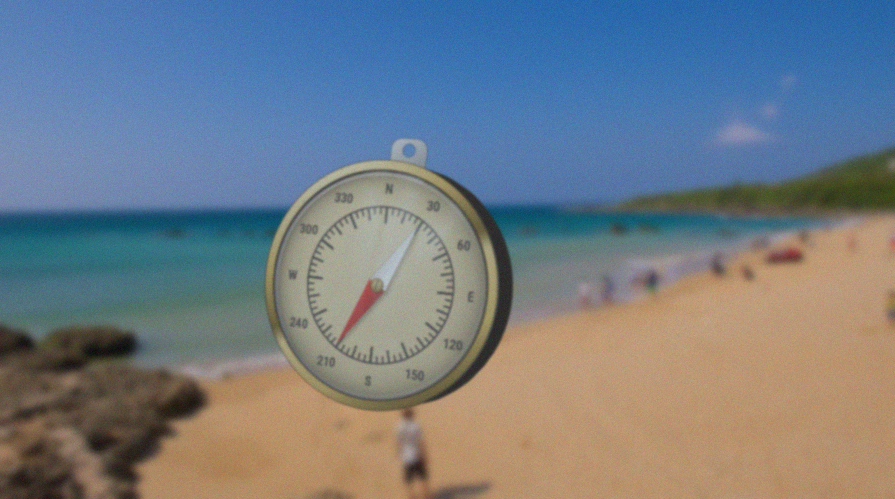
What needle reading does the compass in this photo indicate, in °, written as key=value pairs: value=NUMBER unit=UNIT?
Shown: value=210 unit=°
